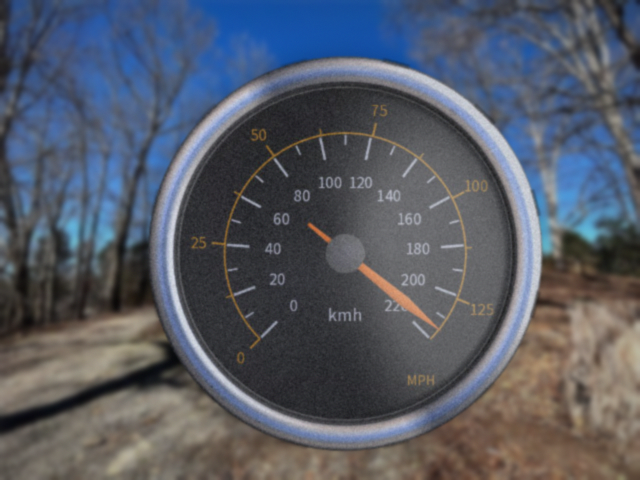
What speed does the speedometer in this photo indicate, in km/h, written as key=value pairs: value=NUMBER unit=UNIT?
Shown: value=215 unit=km/h
